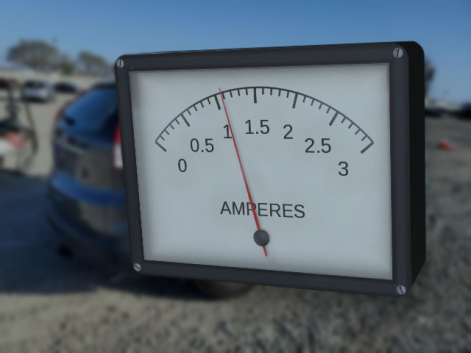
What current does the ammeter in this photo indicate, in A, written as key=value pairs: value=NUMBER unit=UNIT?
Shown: value=1.1 unit=A
